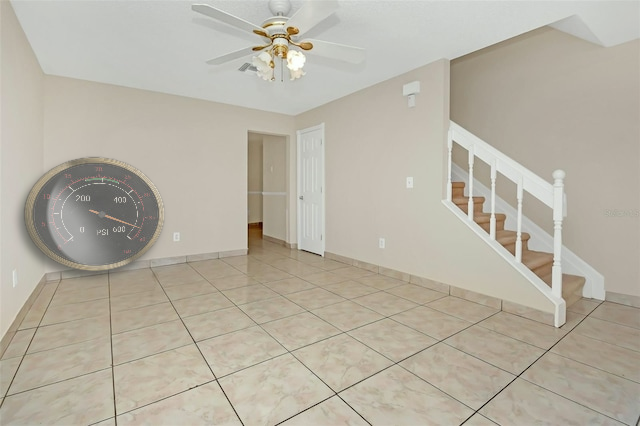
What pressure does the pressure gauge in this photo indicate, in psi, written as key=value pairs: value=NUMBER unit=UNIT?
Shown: value=550 unit=psi
